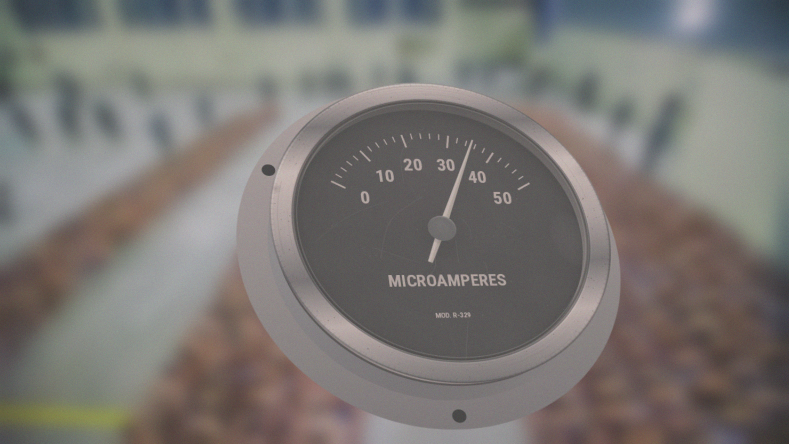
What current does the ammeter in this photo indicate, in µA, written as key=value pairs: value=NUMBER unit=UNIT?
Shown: value=35 unit=µA
